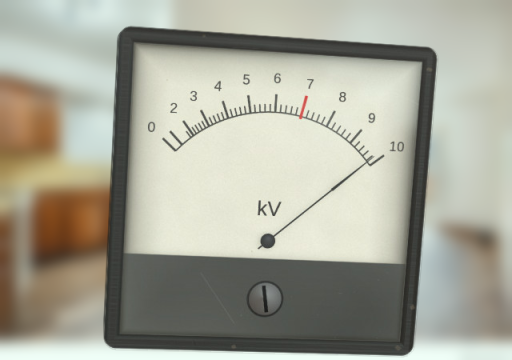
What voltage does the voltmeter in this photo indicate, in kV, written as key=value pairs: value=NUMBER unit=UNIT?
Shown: value=9.8 unit=kV
